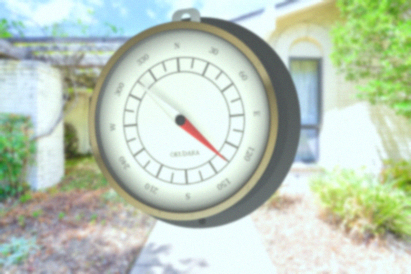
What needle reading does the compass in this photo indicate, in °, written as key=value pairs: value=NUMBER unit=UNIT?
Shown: value=135 unit=°
